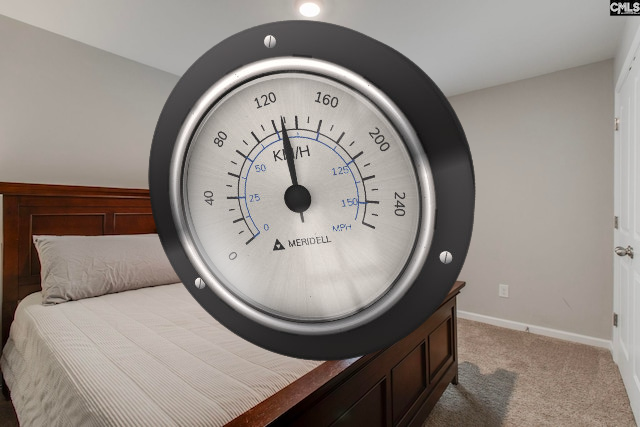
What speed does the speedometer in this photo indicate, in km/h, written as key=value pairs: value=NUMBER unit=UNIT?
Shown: value=130 unit=km/h
